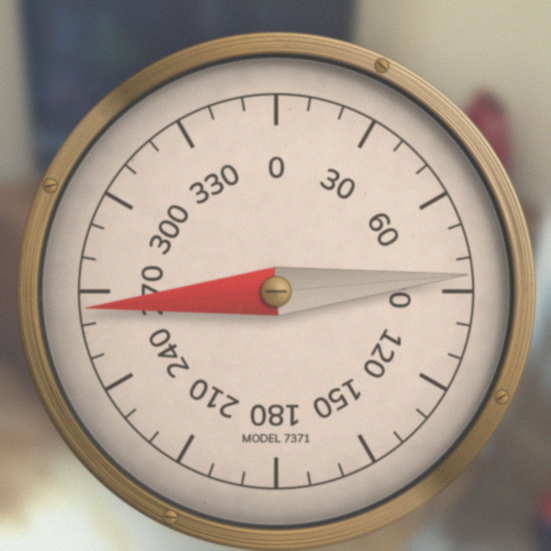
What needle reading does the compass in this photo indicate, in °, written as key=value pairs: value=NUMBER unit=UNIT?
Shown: value=265 unit=°
